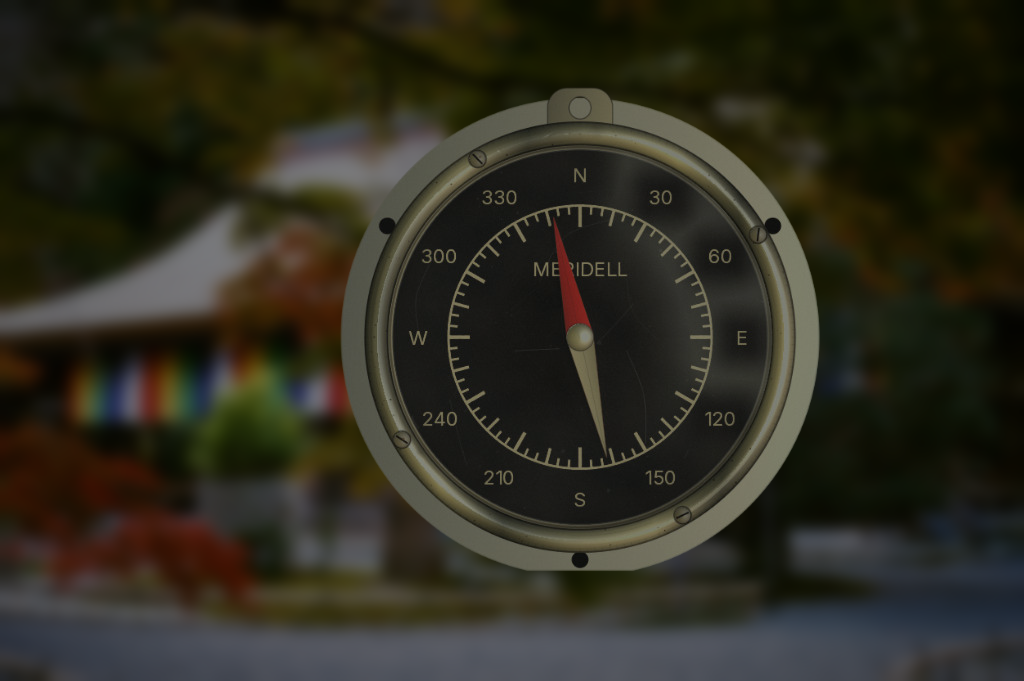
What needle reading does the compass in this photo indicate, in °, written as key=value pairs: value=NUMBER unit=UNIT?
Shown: value=347.5 unit=°
